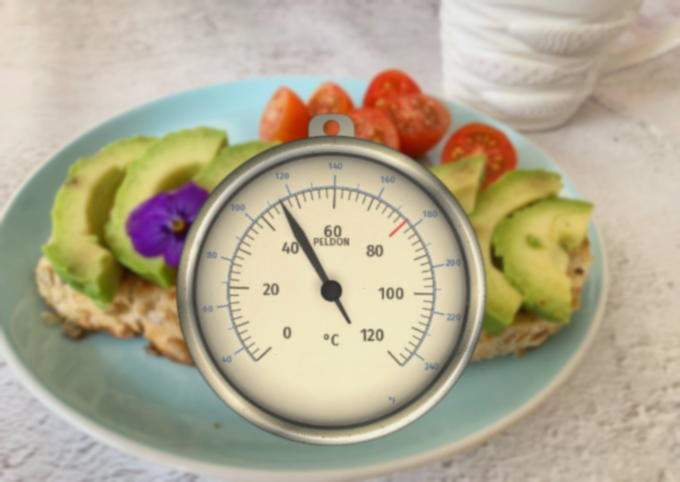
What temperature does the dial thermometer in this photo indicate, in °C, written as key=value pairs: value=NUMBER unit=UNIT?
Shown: value=46 unit=°C
